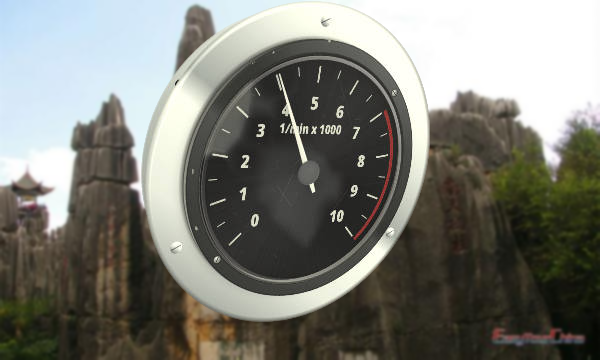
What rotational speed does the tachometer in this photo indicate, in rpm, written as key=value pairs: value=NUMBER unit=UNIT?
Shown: value=4000 unit=rpm
